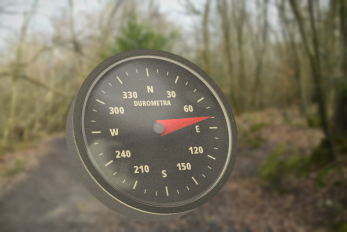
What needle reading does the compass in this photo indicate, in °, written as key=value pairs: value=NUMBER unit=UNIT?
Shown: value=80 unit=°
